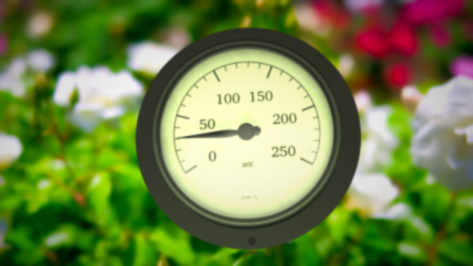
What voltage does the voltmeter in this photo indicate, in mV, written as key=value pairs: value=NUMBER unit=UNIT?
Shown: value=30 unit=mV
